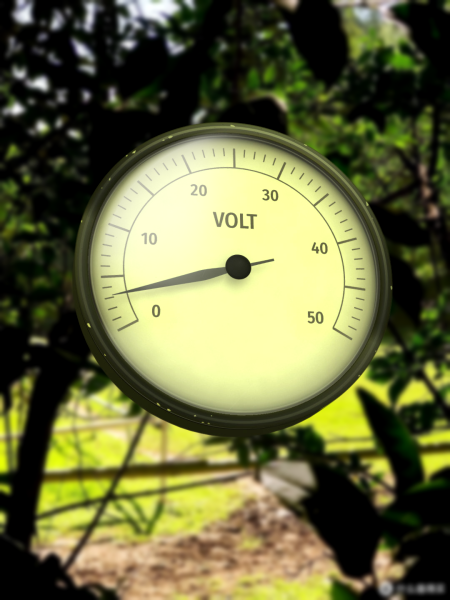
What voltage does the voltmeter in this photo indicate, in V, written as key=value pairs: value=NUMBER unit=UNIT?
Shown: value=3 unit=V
